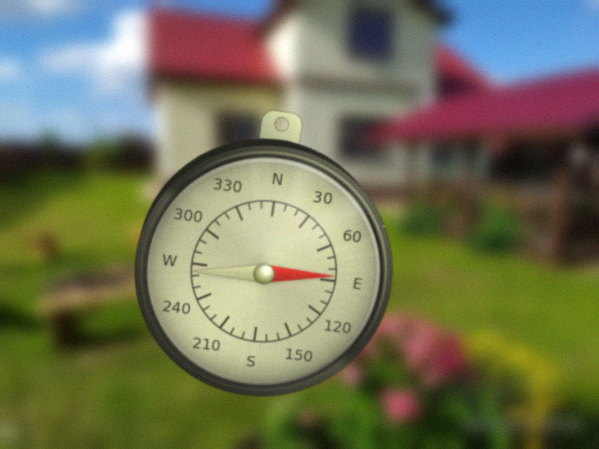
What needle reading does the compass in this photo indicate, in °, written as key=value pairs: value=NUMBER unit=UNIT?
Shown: value=85 unit=°
